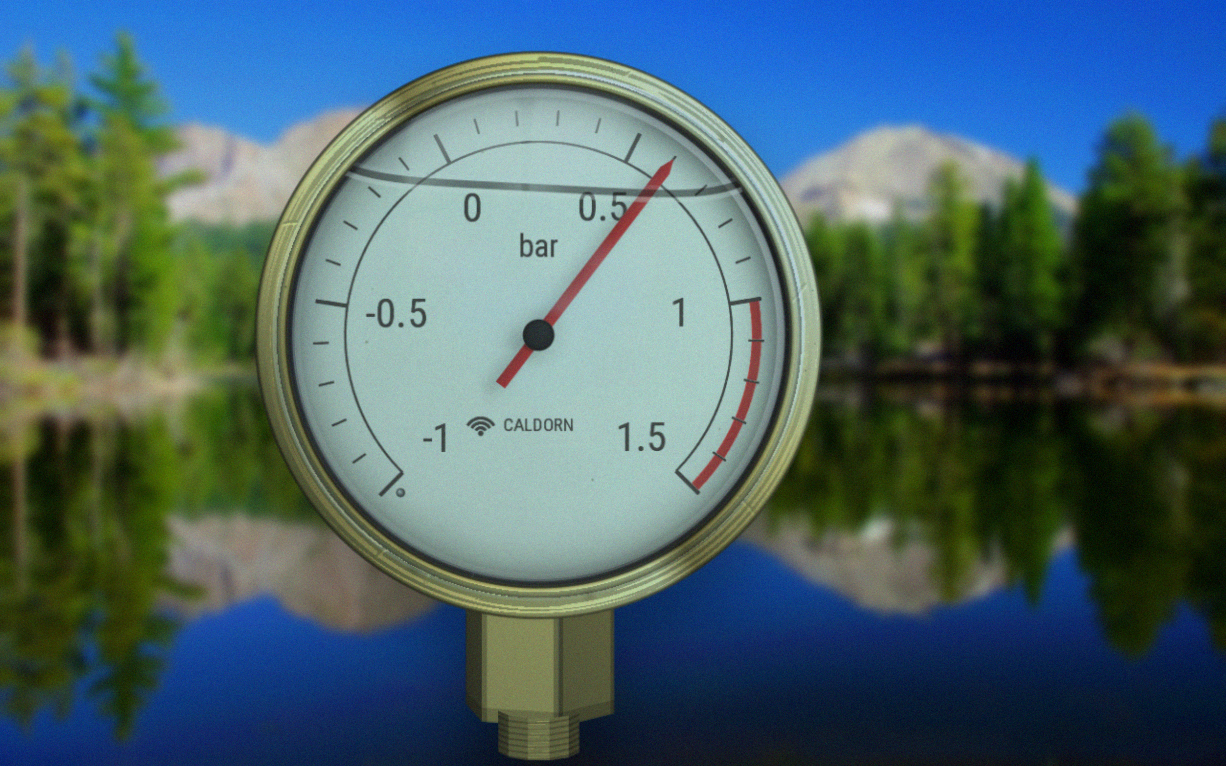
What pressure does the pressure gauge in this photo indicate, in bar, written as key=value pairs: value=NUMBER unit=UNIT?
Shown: value=0.6 unit=bar
